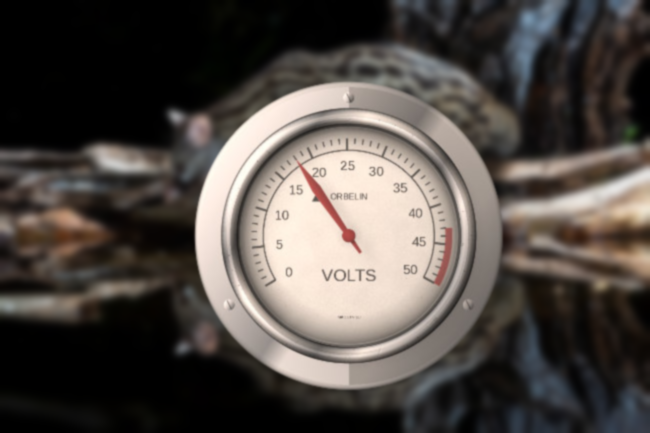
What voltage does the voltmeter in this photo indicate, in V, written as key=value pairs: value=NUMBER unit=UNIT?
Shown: value=18 unit=V
